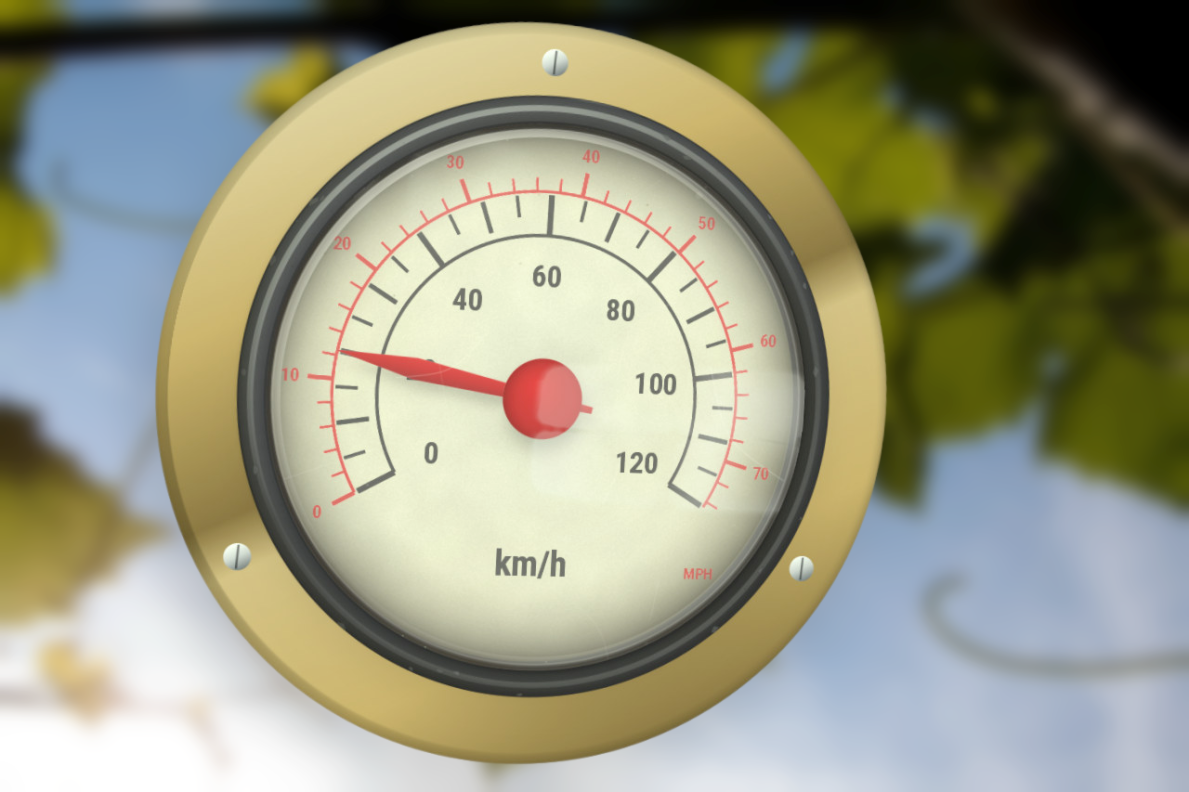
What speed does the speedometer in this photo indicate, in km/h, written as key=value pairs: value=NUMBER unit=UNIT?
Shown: value=20 unit=km/h
